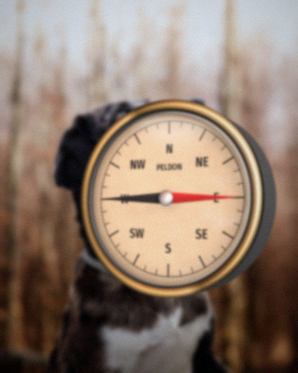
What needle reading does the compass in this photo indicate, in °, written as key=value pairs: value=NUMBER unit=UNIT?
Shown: value=90 unit=°
